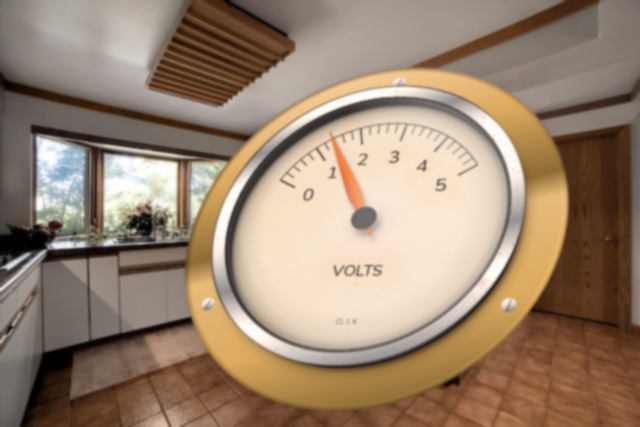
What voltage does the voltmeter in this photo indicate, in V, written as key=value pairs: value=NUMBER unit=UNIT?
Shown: value=1.4 unit=V
